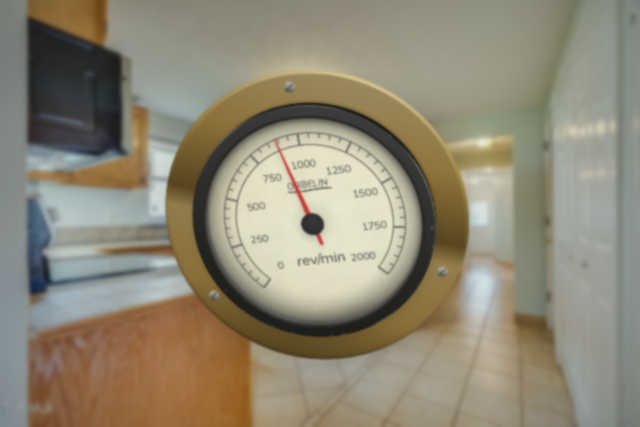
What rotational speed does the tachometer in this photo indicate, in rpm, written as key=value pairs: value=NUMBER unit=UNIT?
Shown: value=900 unit=rpm
